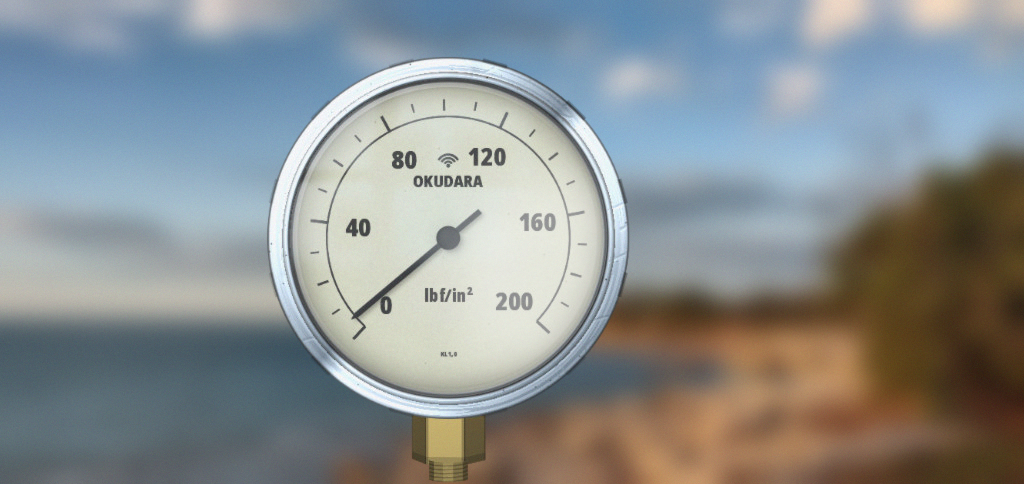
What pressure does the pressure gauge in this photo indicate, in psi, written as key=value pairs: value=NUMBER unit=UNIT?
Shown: value=5 unit=psi
